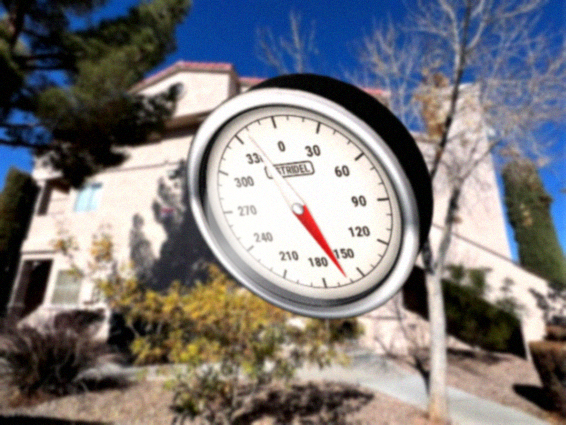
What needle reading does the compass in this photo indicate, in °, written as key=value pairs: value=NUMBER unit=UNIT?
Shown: value=160 unit=°
